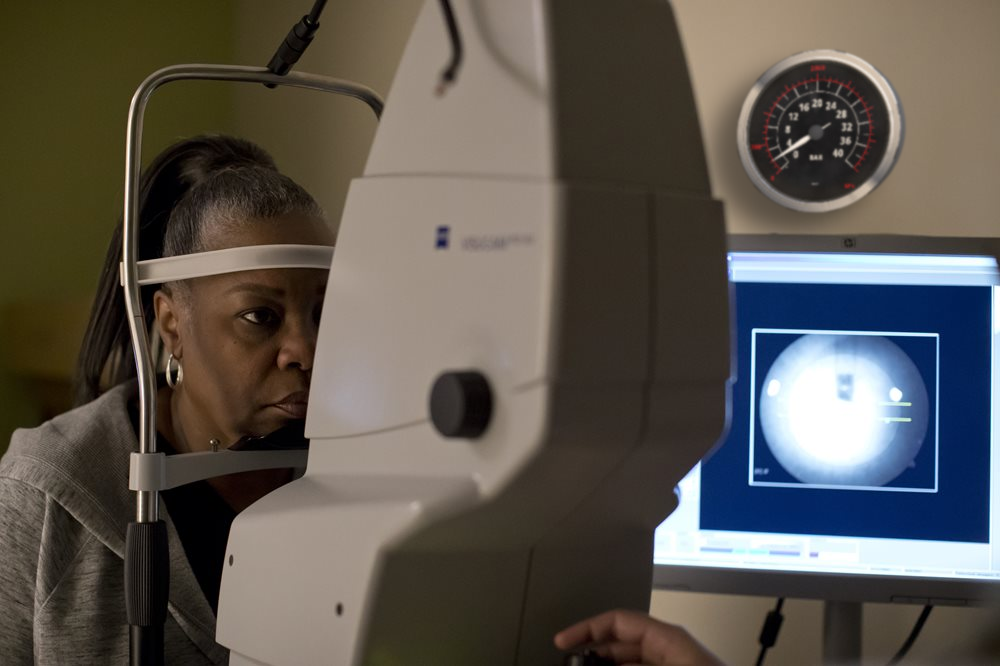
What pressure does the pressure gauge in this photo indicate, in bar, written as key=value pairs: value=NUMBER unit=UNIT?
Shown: value=2 unit=bar
